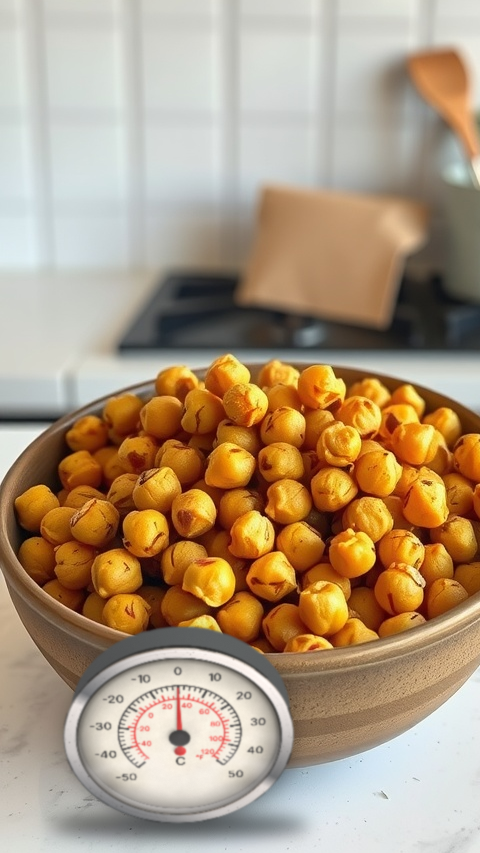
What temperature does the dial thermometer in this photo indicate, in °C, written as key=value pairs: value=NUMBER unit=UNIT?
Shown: value=0 unit=°C
